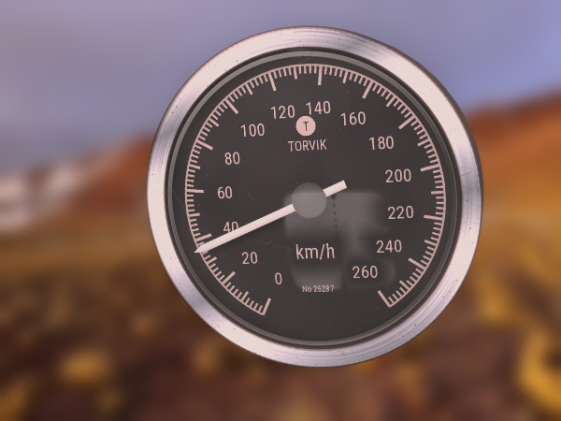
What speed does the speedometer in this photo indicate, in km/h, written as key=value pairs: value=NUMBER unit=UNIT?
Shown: value=36 unit=km/h
